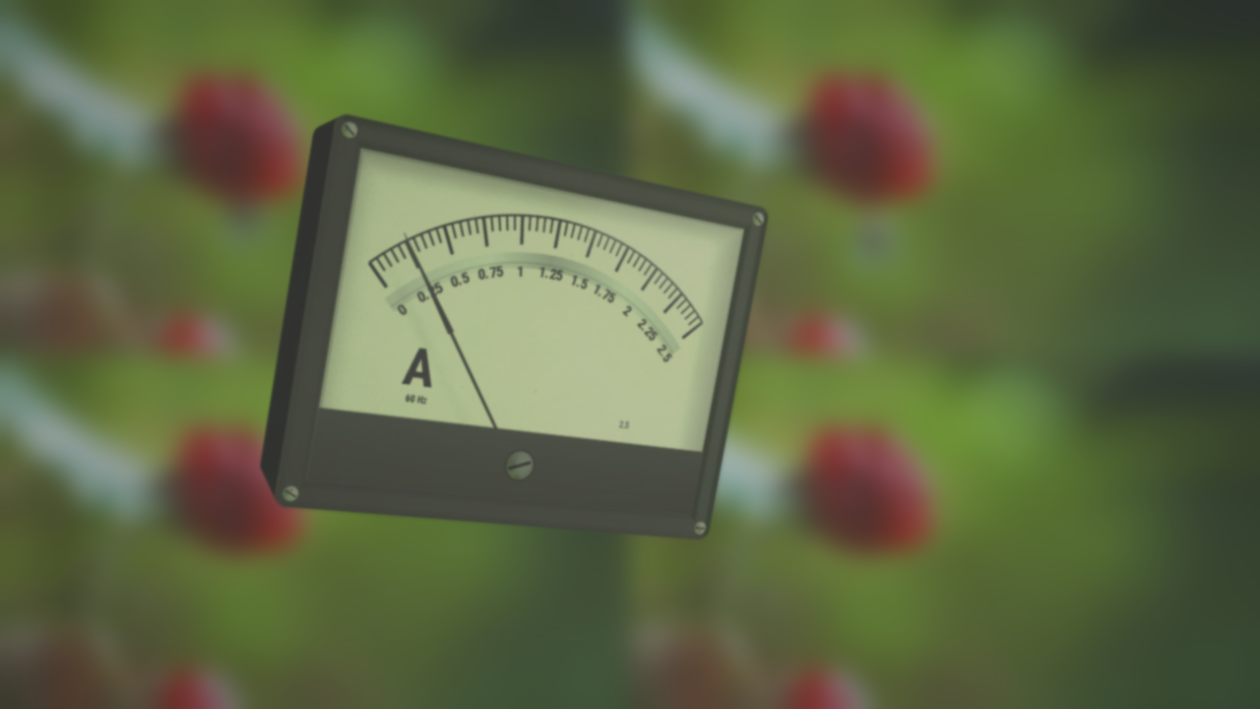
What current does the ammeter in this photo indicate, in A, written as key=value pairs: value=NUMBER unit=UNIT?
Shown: value=0.25 unit=A
